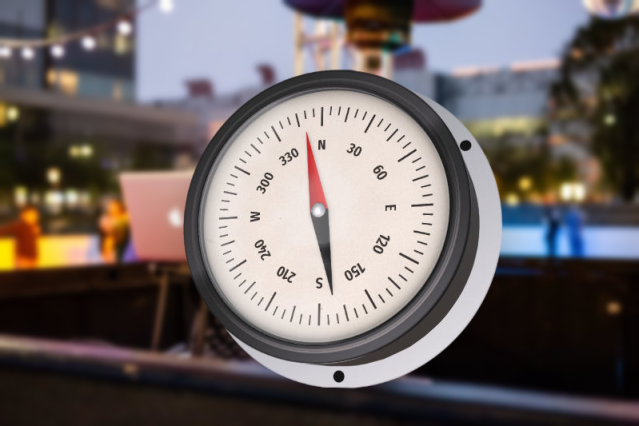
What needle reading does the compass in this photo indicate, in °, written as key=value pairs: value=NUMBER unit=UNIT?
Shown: value=350 unit=°
